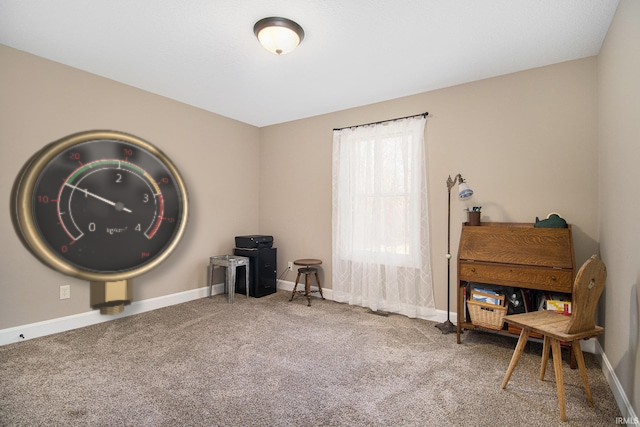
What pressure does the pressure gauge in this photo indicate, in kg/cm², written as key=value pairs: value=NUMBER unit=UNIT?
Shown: value=1 unit=kg/cm²
